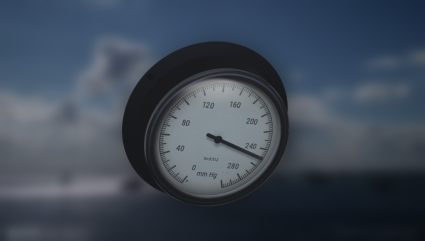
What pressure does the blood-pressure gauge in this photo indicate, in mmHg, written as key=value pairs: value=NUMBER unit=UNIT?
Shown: value=250 unit=mmHg
